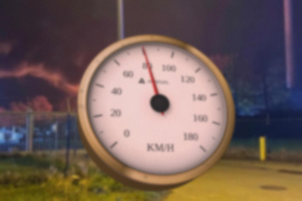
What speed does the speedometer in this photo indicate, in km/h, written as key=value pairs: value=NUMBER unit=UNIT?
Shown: value=80 unit=km/h
